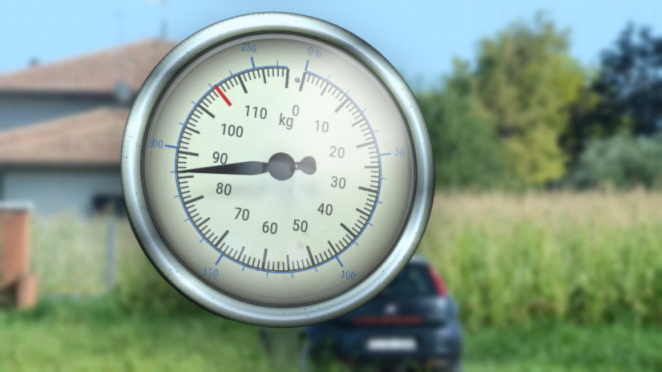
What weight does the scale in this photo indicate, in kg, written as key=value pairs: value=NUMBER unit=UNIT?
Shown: value=86 unit=kg
